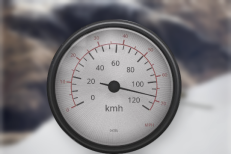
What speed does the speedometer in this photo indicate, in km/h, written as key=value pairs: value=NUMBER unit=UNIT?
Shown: value=110 unit=km/h
